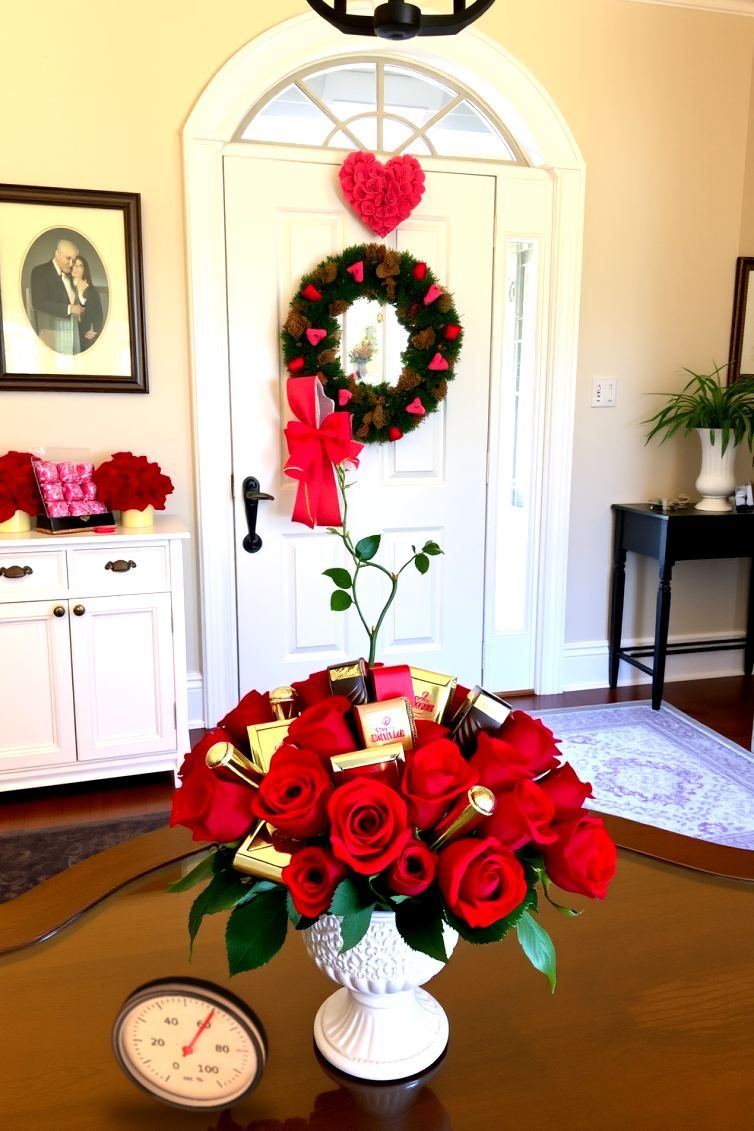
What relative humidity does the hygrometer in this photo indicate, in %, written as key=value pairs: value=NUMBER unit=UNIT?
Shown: value=60 unit=%
